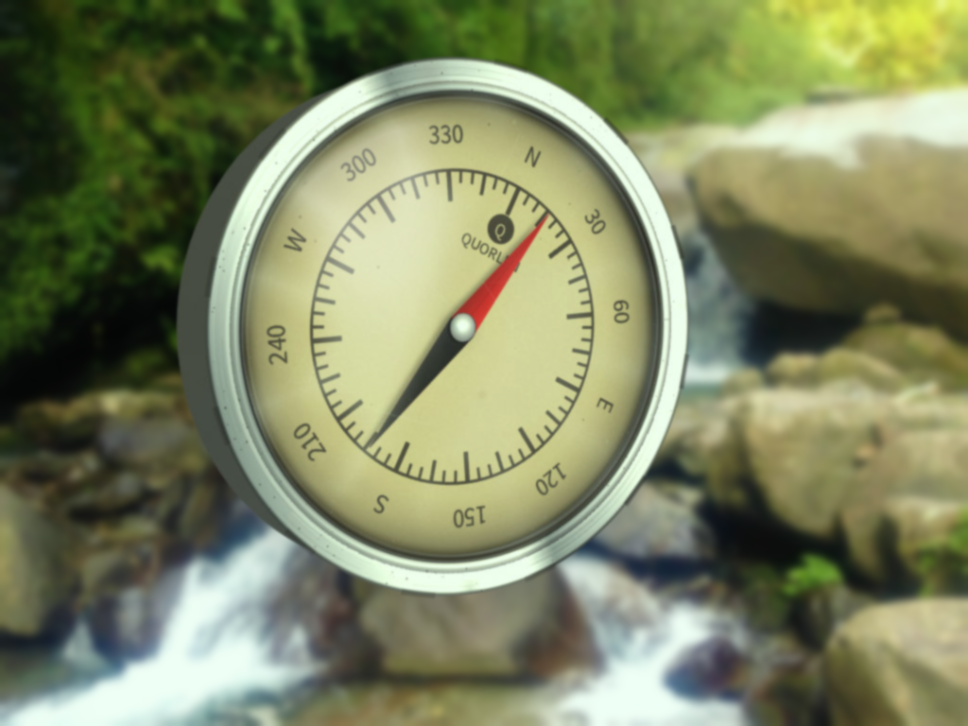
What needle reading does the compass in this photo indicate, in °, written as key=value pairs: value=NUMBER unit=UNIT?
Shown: value=15 unit=°
